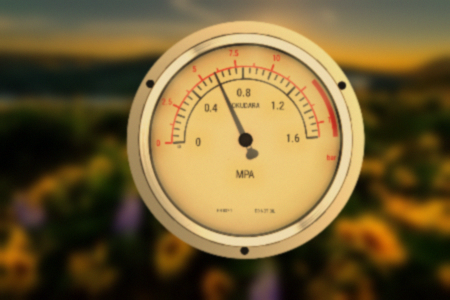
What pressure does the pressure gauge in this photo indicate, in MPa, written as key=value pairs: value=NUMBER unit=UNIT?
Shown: value=0.6 unit=MPa
